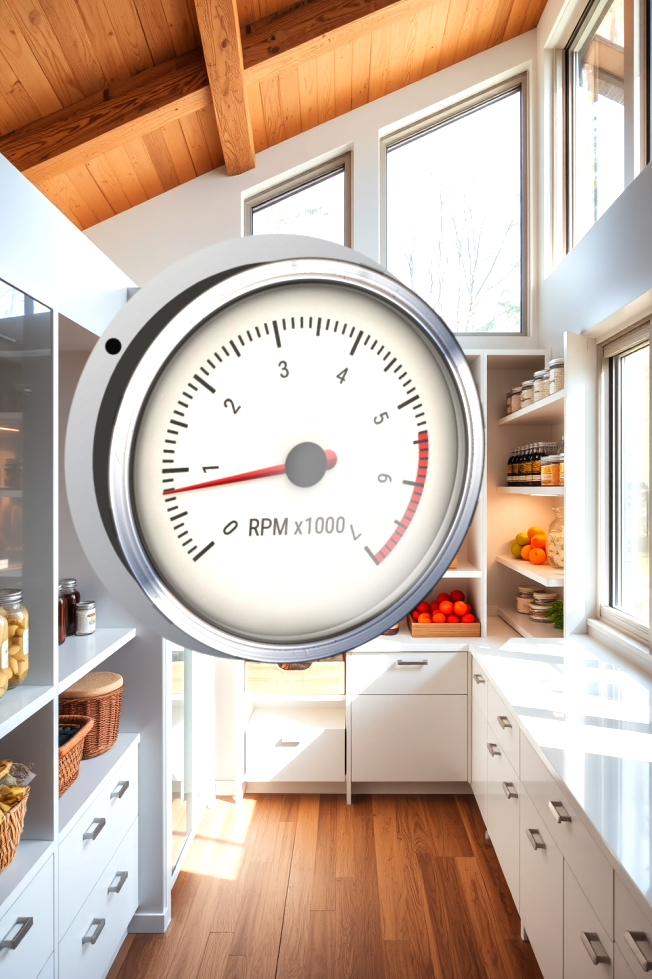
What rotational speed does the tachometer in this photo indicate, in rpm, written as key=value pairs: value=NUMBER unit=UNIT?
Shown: value=800 unit=rpm
